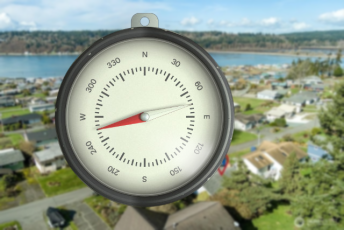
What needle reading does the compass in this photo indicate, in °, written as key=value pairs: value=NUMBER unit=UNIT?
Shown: value=255 unit=°
